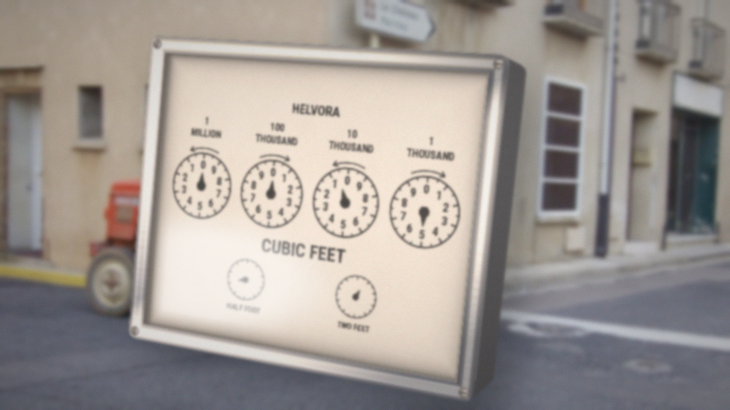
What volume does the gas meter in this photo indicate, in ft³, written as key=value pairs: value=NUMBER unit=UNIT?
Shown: value=500 unit=ft³
